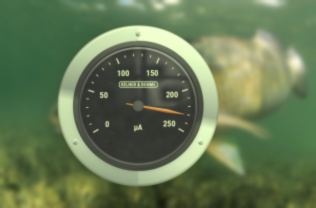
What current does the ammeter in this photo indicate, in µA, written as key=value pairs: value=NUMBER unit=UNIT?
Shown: value=230 unit=µA
